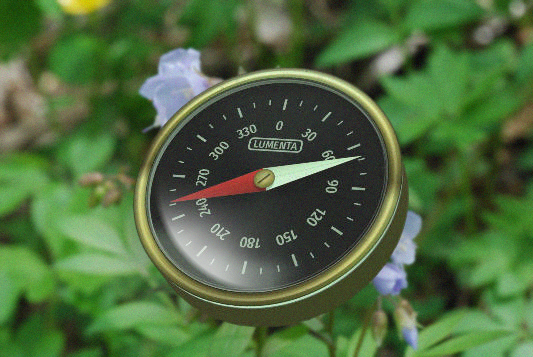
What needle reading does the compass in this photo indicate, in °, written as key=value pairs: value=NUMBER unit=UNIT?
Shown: value=250 unit=°
